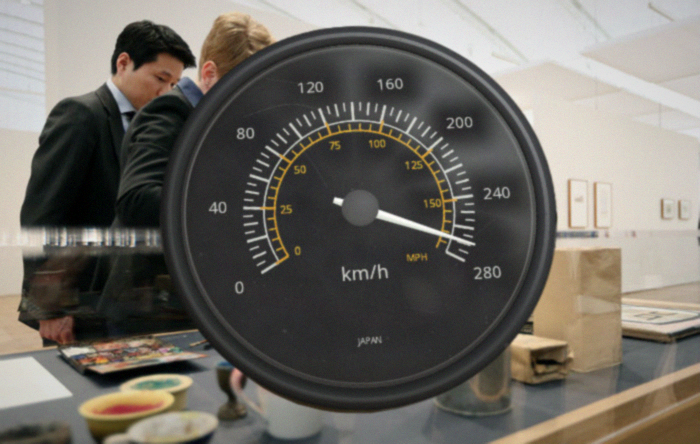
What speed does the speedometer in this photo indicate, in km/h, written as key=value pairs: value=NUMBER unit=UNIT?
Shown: value=270 unit=km/h
